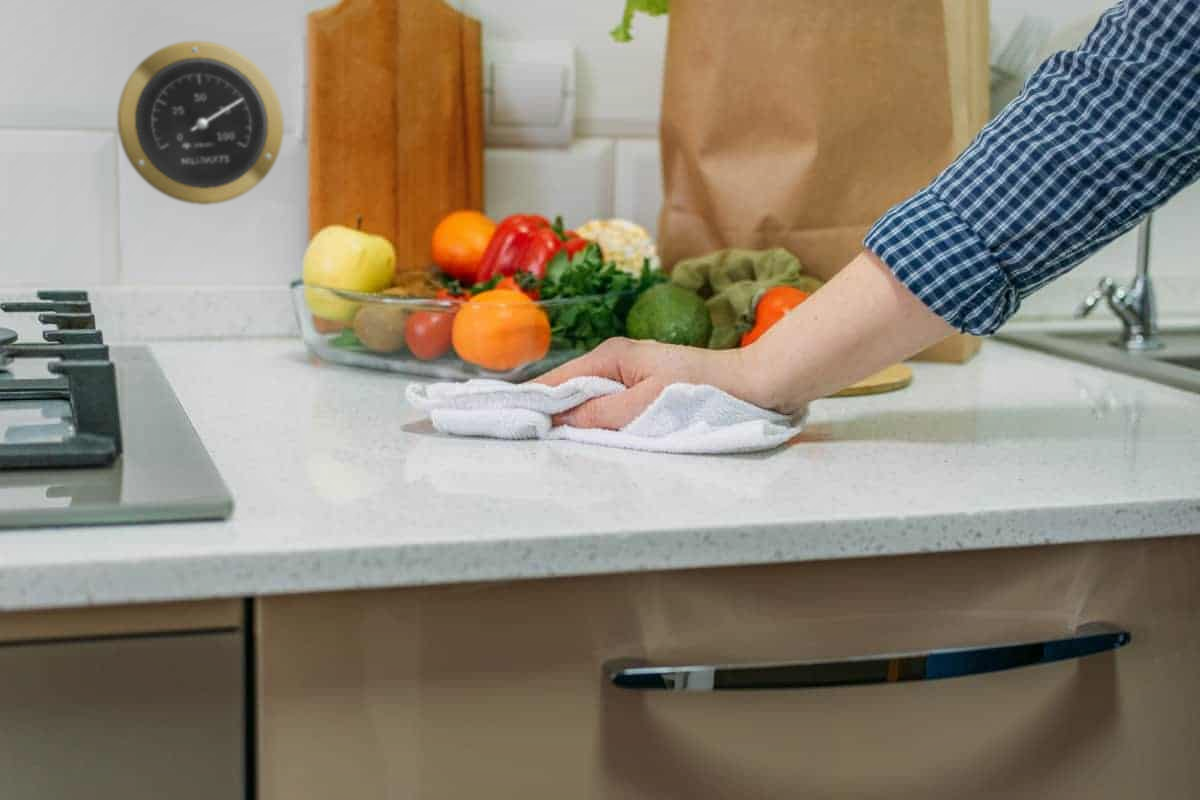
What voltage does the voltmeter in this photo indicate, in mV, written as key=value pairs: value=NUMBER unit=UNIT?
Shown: value=75 unit=mV
